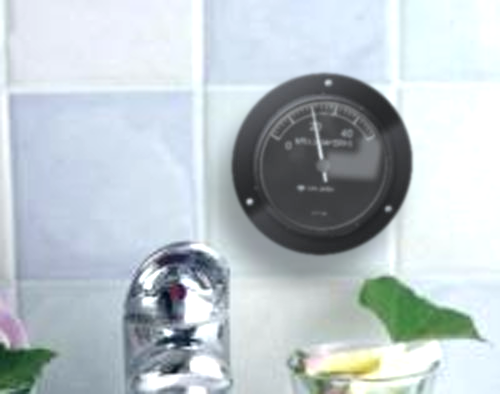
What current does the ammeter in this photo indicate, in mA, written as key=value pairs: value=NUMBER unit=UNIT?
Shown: value=20 unit=mA
